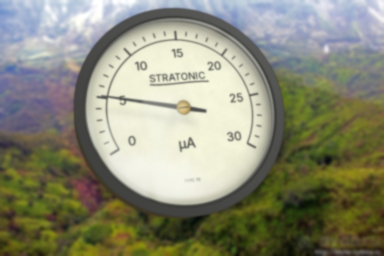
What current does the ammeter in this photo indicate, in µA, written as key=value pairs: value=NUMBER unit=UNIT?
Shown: value=5 unit=µA
